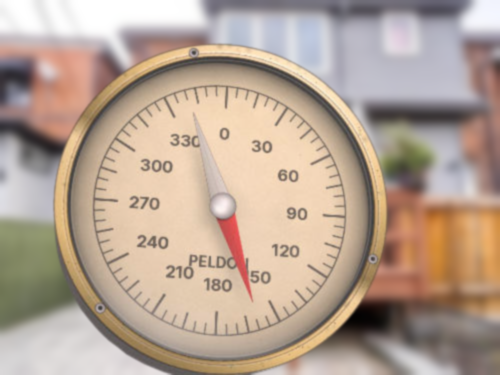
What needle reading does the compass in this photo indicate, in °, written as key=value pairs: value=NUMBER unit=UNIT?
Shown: value=160 unit=°
